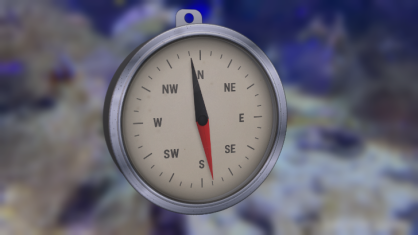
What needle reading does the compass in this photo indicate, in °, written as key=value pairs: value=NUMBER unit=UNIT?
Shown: value=170 unit=°
